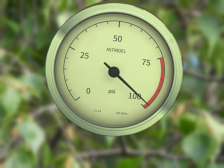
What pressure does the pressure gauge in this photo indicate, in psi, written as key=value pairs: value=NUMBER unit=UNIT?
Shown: value=97.5 unit=psi
